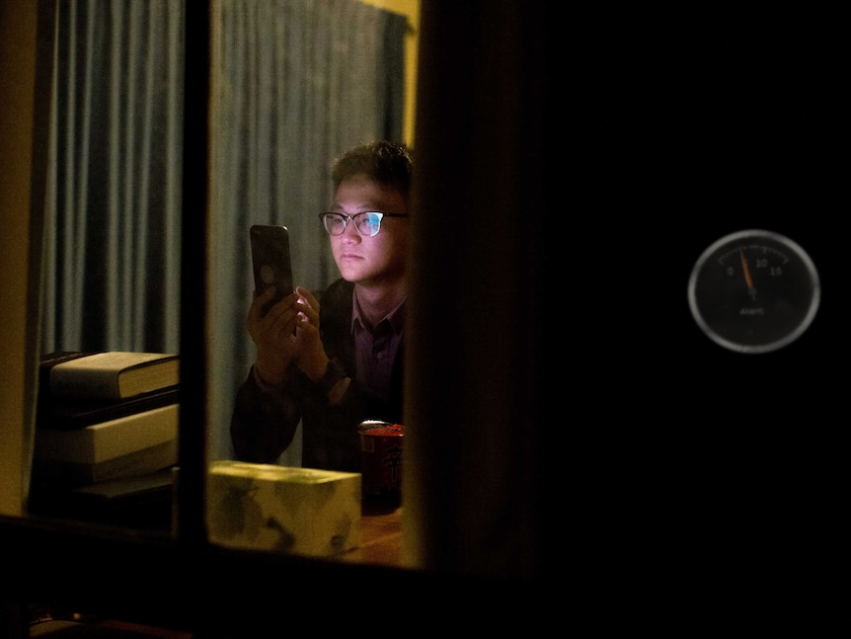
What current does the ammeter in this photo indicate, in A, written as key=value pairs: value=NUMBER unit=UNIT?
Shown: value=5 unit=A
